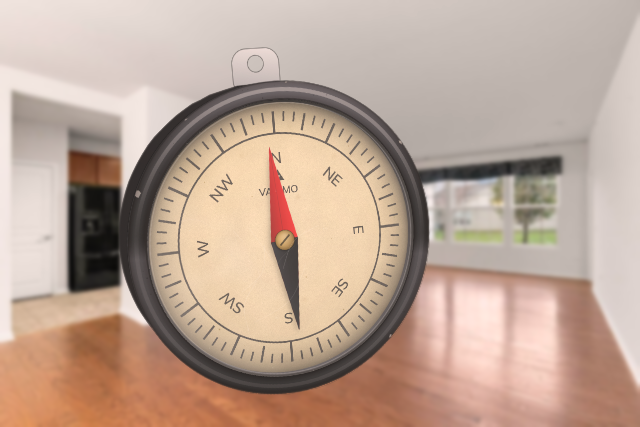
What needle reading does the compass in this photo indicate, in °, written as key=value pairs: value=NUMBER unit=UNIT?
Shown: value=355 unit=°
